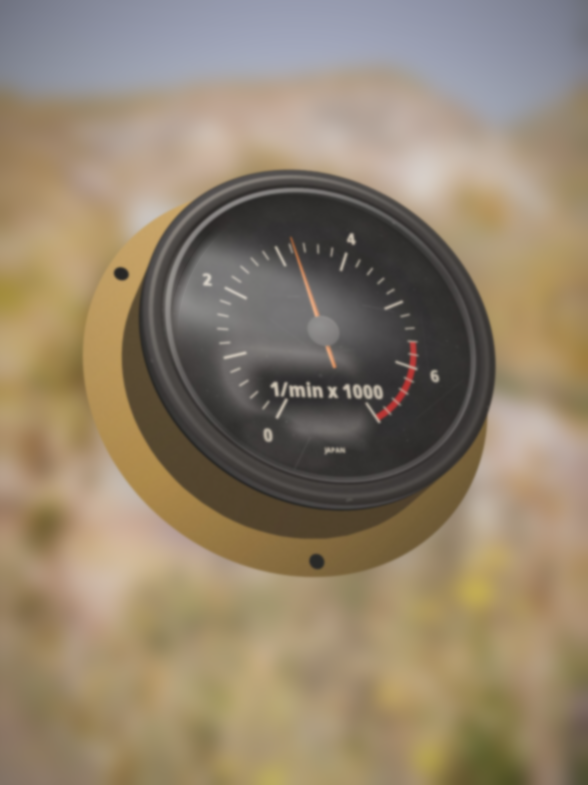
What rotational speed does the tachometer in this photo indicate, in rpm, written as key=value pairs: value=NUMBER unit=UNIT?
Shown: value=3200 unit=rpm
